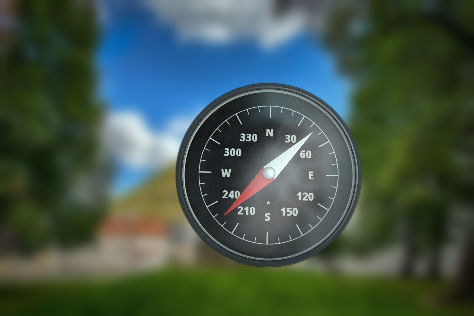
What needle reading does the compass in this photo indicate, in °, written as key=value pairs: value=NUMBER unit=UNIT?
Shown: value=225 unit=°
